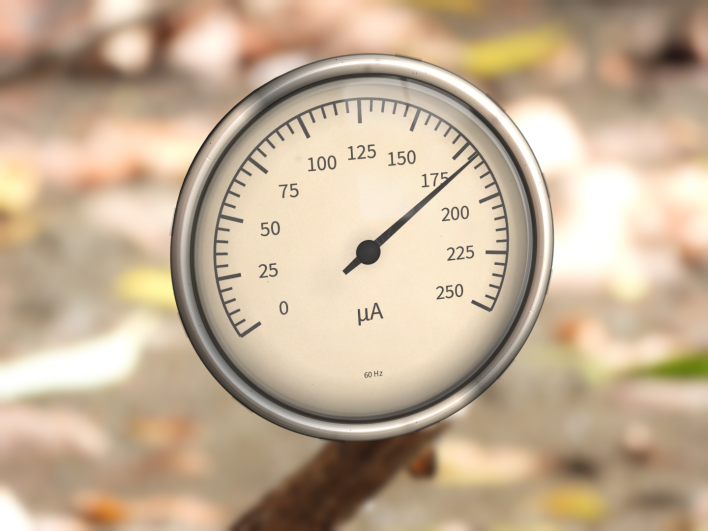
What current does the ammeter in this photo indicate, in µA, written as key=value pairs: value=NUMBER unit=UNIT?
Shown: value=180 unit=µA
